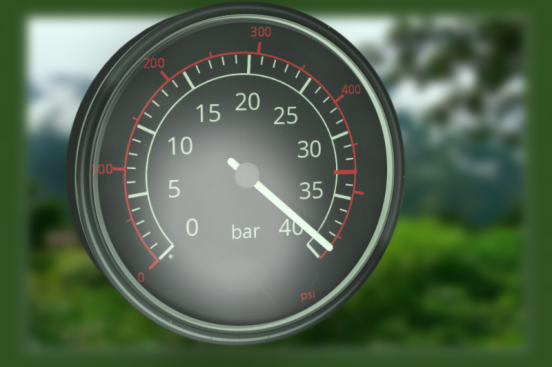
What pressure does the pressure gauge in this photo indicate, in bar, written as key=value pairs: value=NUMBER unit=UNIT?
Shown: value=39 unit=bar
